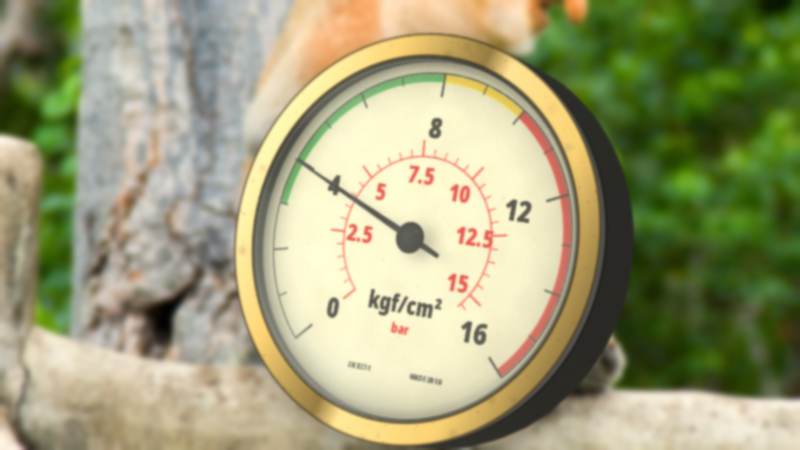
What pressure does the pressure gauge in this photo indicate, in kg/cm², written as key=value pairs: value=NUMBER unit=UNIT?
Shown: value=4 unit=kg/cm²
